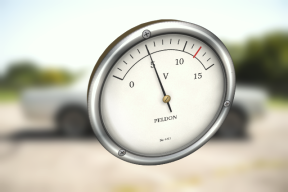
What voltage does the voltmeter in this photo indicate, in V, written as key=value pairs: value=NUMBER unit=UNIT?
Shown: value=5 unit=V
